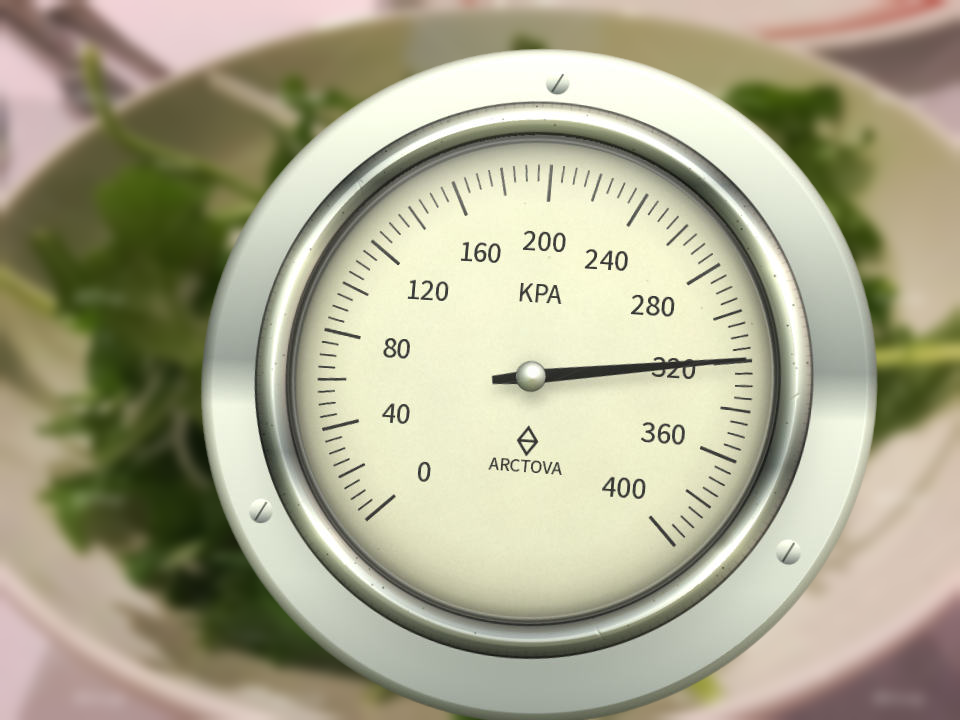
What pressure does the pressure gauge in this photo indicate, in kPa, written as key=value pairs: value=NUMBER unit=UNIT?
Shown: value=320 unit=kPa
